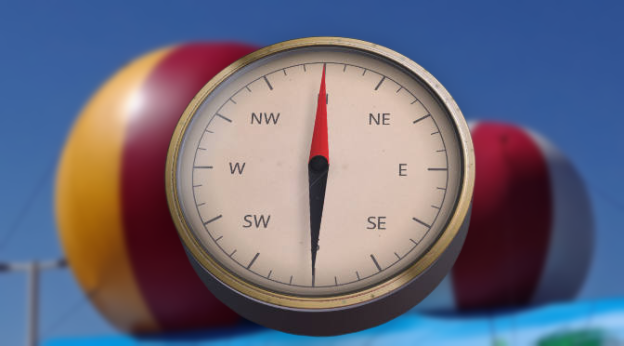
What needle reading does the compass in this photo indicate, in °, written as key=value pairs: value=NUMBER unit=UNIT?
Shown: value=0 unit=°
